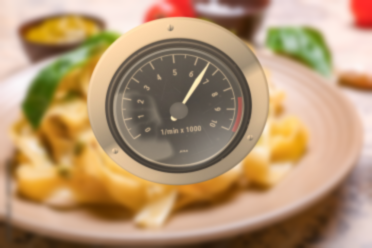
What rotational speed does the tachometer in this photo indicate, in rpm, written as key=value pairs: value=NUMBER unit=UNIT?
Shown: value=6500 unit=rpm
